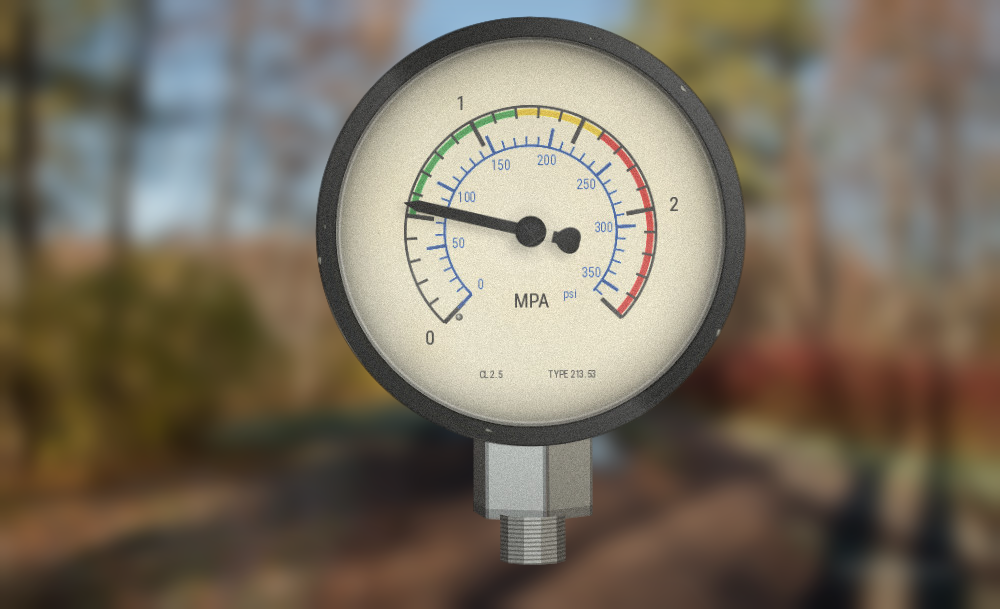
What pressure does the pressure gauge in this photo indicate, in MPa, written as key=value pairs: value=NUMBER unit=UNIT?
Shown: value=0.55 unit=MPa
